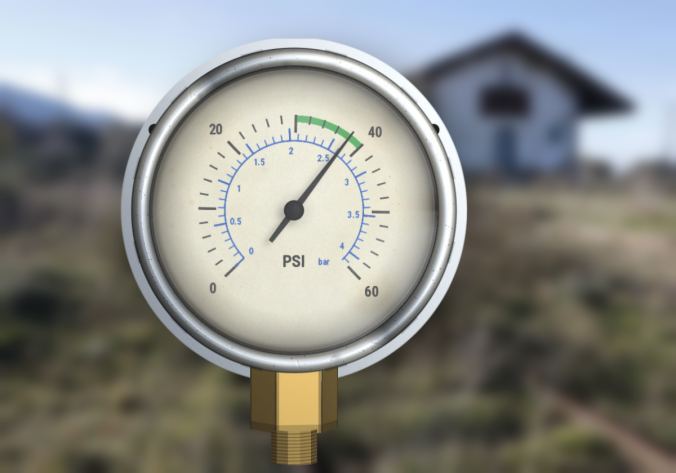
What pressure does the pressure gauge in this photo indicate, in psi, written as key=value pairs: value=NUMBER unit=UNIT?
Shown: value=38 unit=psi
